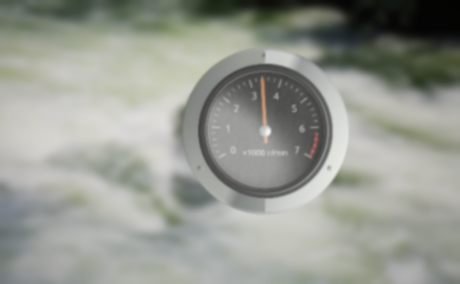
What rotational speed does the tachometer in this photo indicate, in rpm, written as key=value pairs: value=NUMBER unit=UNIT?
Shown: value=3400 unit=rpm
